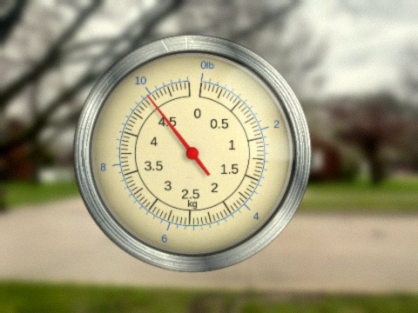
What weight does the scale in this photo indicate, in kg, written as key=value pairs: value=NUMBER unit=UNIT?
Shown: value=4.5 unit=kg
